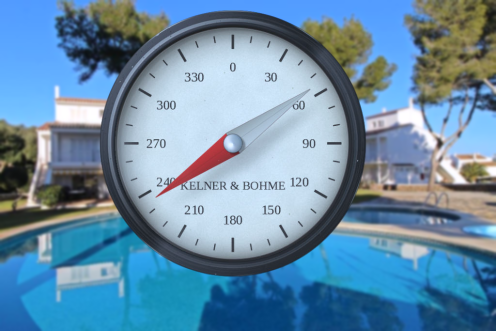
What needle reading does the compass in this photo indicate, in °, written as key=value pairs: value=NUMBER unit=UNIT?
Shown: value=235 unit=°
